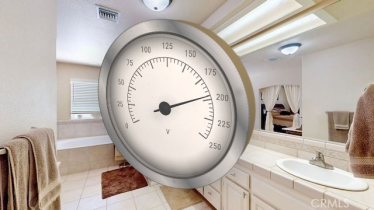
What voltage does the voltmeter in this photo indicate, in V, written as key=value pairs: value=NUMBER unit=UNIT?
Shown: value=195 unit=V
